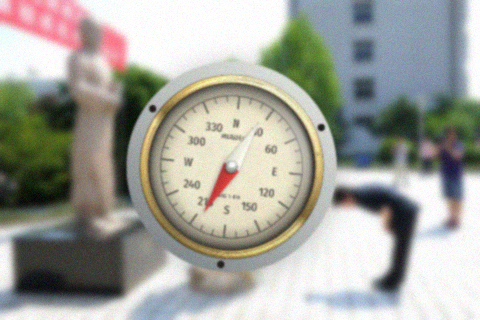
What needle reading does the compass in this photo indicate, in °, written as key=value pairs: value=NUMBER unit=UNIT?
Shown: value=205 unit=°
